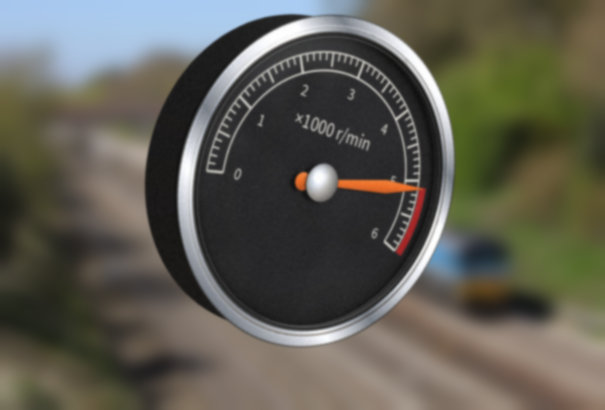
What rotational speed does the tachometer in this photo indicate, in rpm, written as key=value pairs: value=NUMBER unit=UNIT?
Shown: value=5100 unit=rpm
